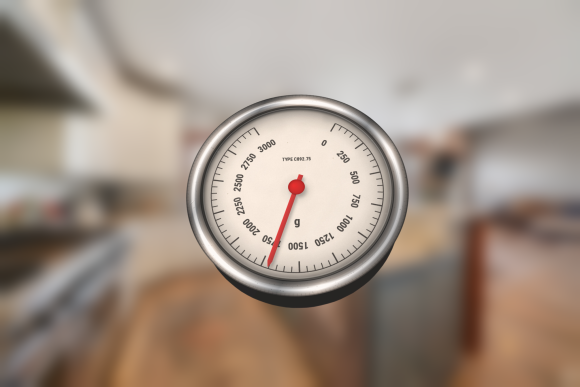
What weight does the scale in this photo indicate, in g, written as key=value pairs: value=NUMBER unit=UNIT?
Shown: value=1700 unit=g
